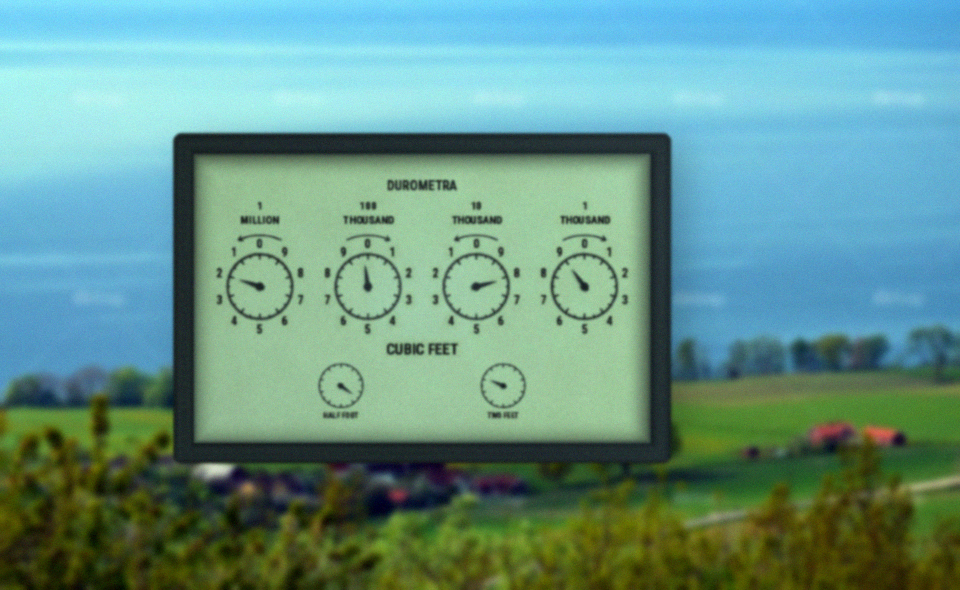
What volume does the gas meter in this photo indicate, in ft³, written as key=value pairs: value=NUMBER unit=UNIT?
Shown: value=197900 unit=ft³
